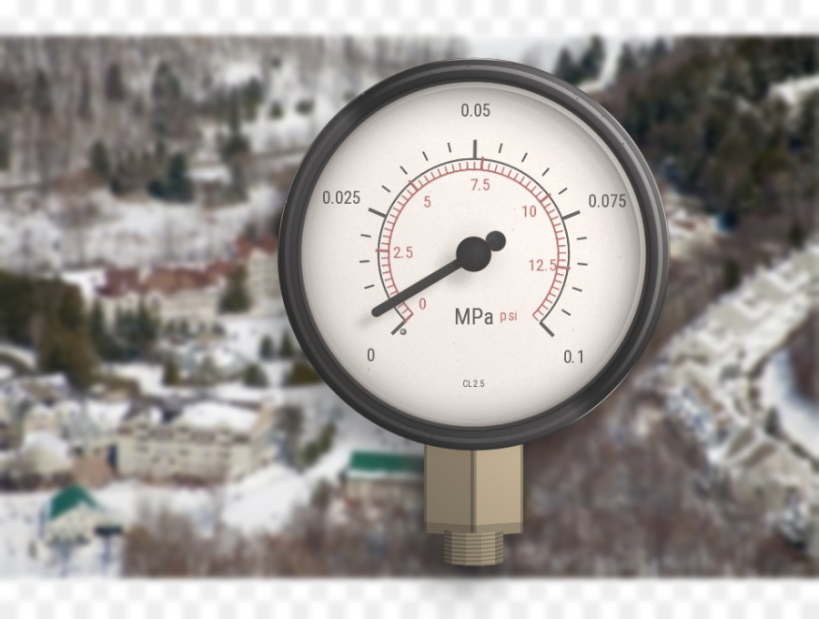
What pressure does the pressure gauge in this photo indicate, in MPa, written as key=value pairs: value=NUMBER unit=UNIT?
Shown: value=0.005 unit=MPa
